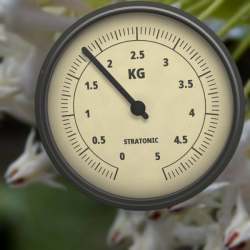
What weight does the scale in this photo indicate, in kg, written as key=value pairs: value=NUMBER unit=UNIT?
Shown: value=1.85 unit=kg
